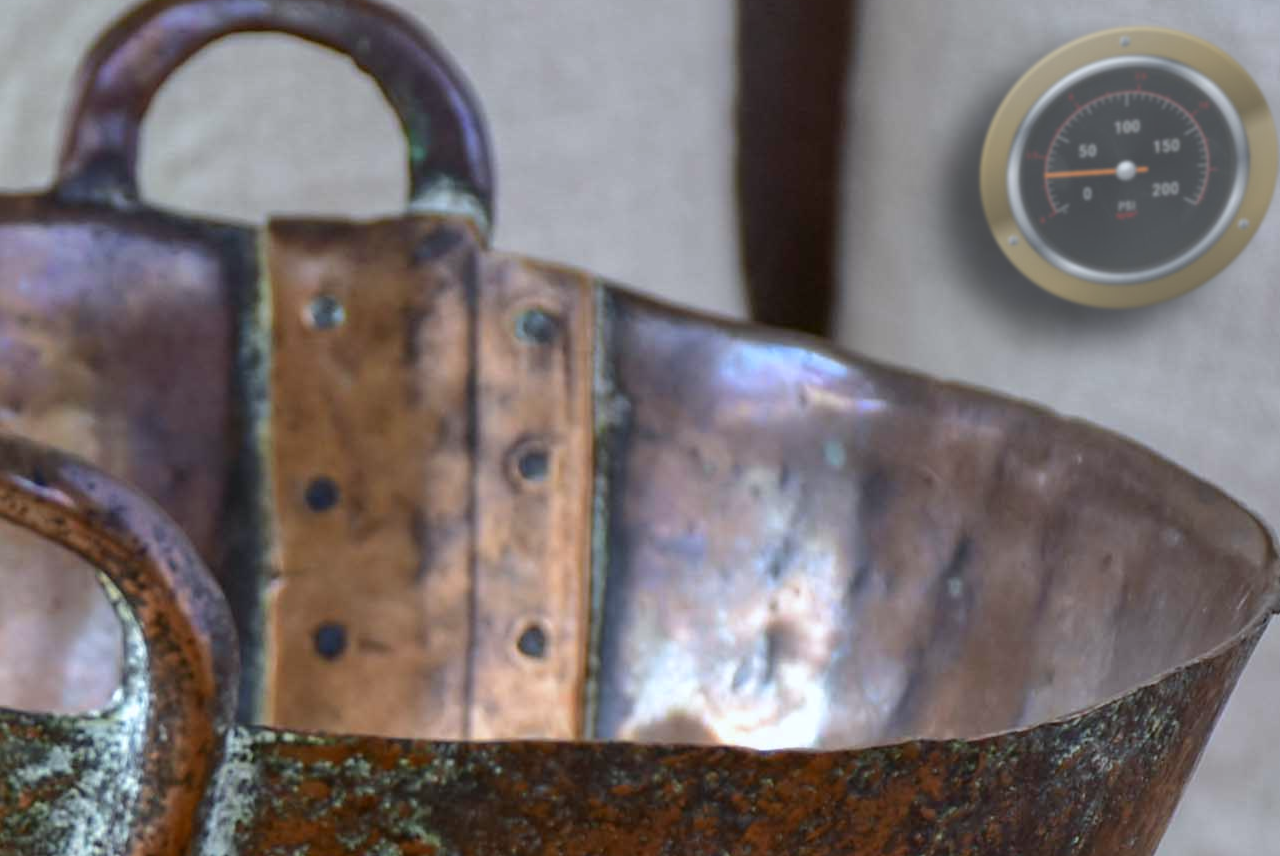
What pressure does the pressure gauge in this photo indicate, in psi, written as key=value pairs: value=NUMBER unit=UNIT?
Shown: value=25 unit=psi
